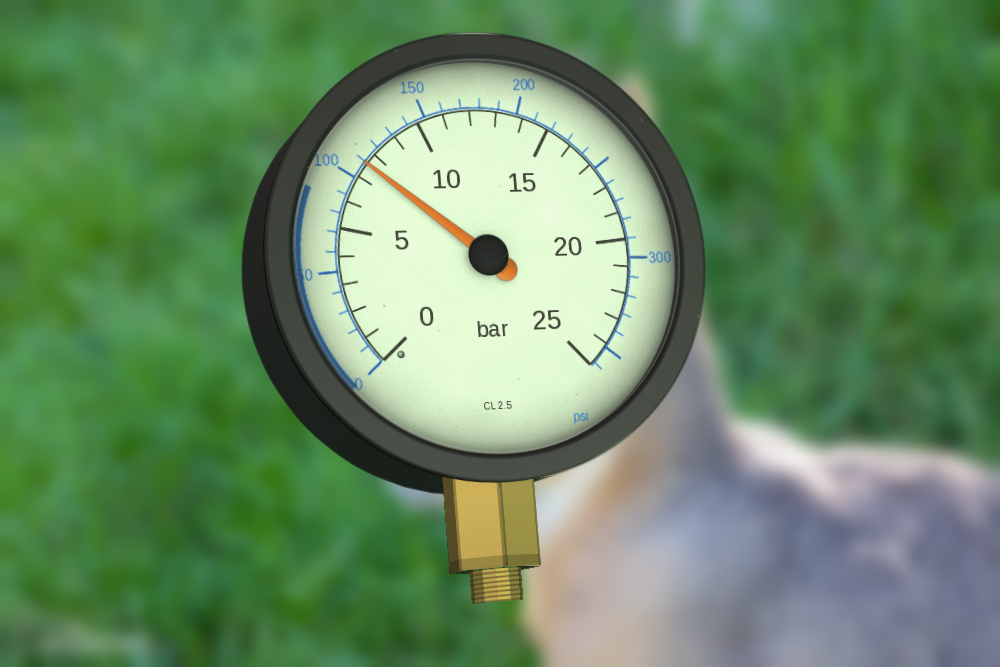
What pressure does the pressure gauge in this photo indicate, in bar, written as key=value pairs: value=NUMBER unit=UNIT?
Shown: value=7.5 unit=bar
